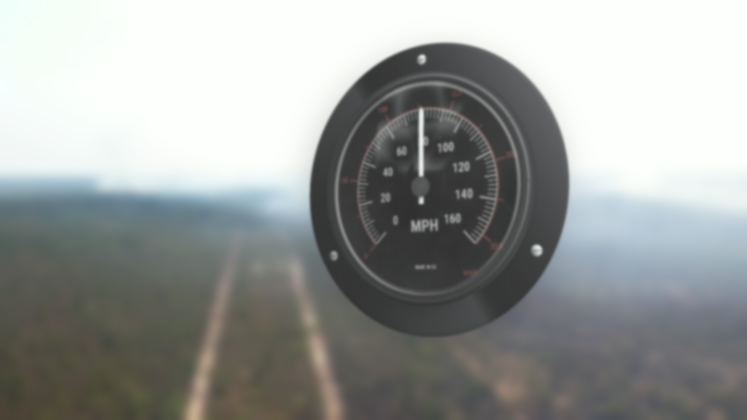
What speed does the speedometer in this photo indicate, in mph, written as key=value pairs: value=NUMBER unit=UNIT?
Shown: value=80 unit=mph
